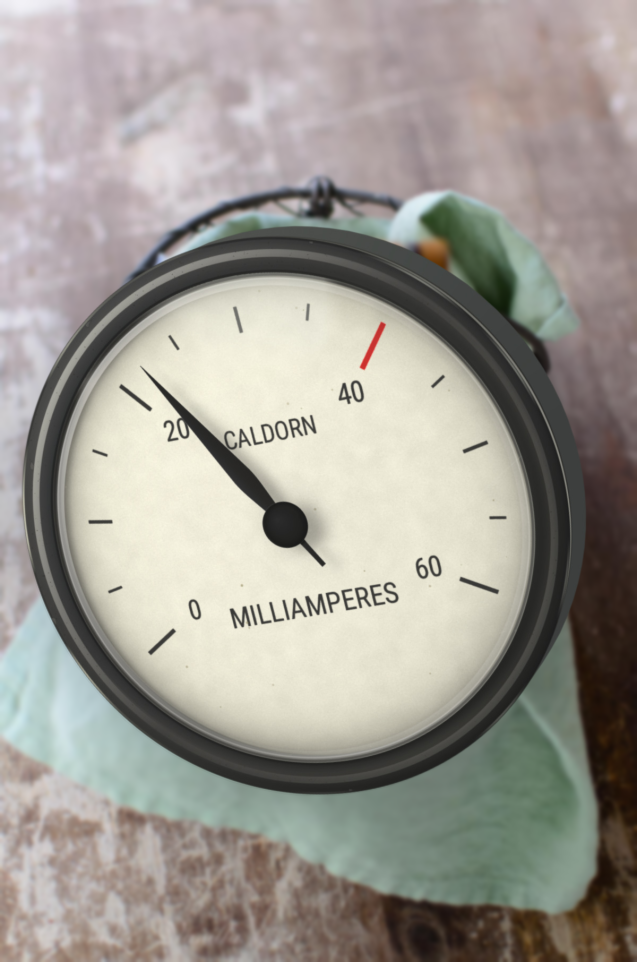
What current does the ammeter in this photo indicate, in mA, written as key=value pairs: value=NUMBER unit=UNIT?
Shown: value=22.5 unit=mA
